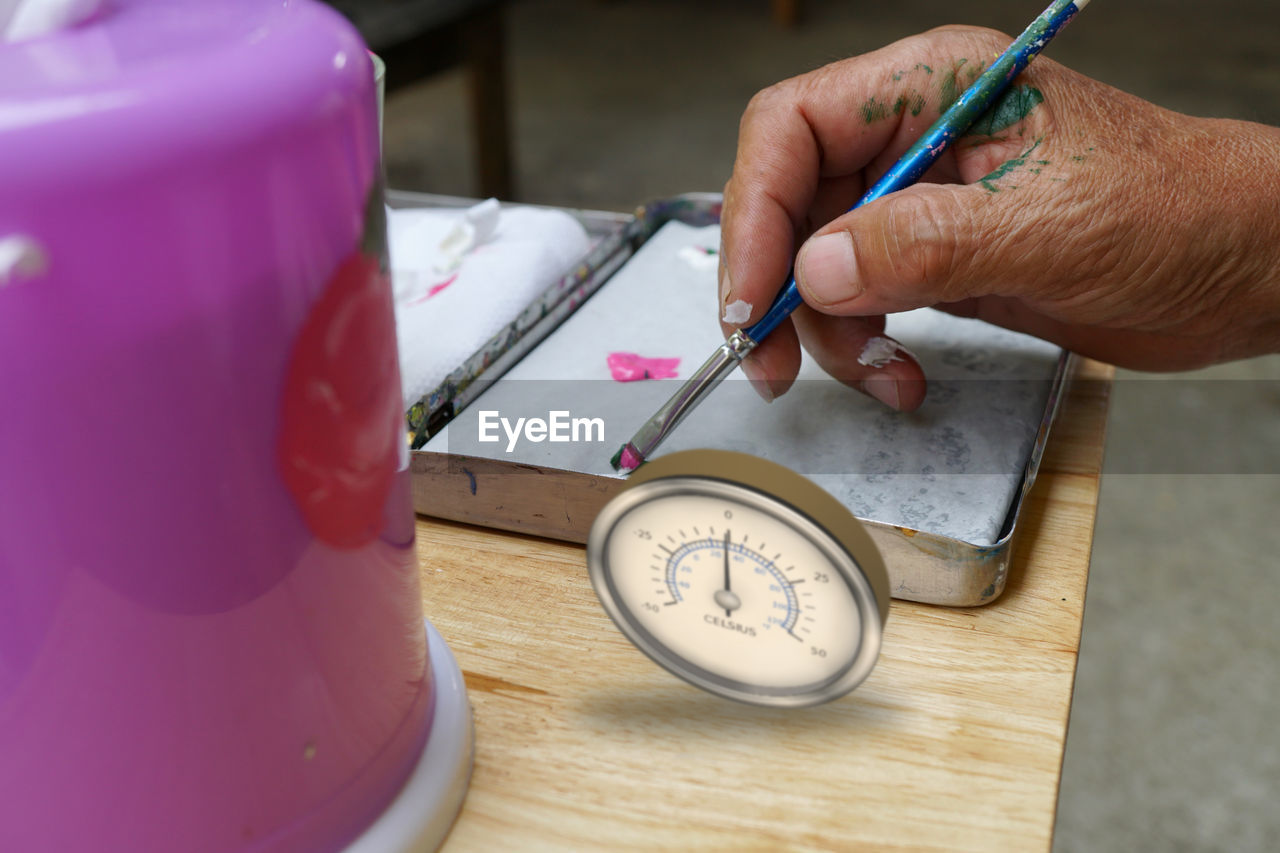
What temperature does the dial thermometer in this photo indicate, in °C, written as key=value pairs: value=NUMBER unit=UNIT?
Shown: value=0 unit=°C
